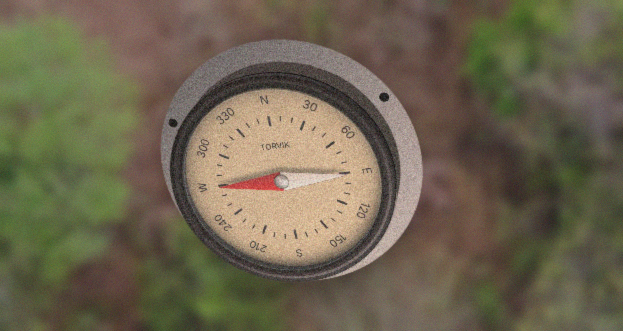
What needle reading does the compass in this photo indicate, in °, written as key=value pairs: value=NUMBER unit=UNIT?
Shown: value=270 unit=°
